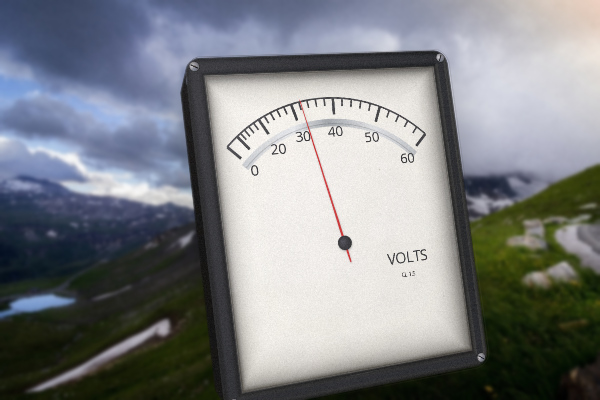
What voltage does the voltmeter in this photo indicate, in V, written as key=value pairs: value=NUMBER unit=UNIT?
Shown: value=32 unit=V
